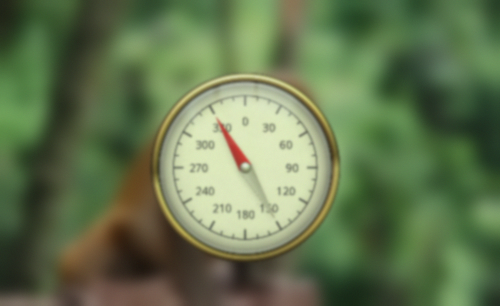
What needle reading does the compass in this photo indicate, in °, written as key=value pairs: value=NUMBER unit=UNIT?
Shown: value=330 unit=°
